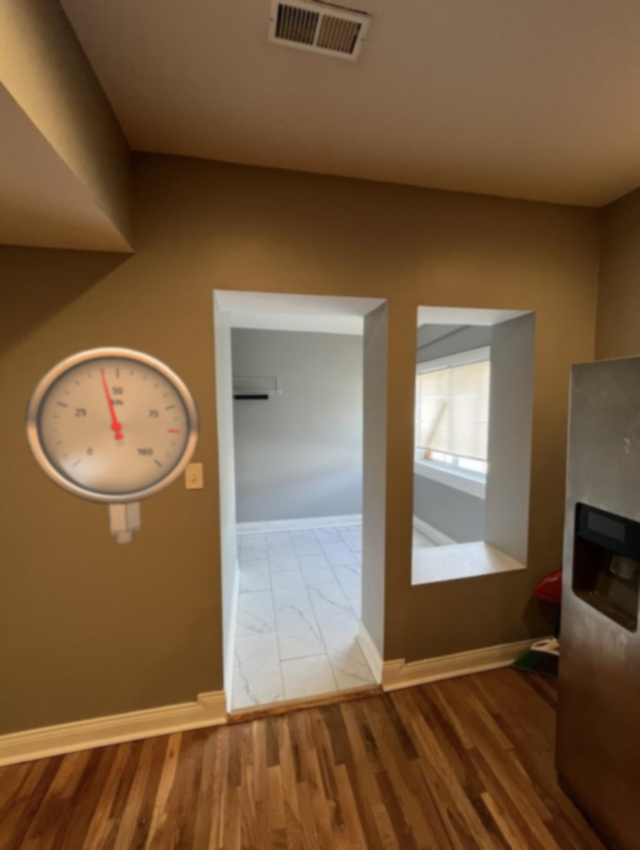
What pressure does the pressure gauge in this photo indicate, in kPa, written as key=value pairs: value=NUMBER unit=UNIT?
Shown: value=45 unit=kPa
